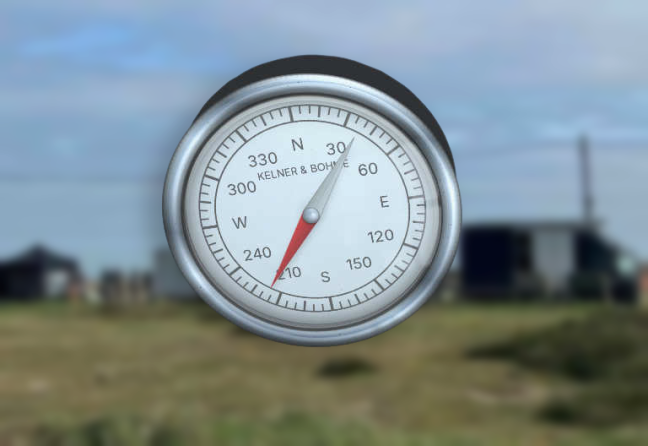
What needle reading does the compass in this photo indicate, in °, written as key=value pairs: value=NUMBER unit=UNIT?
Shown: value=217.5 unit=°
